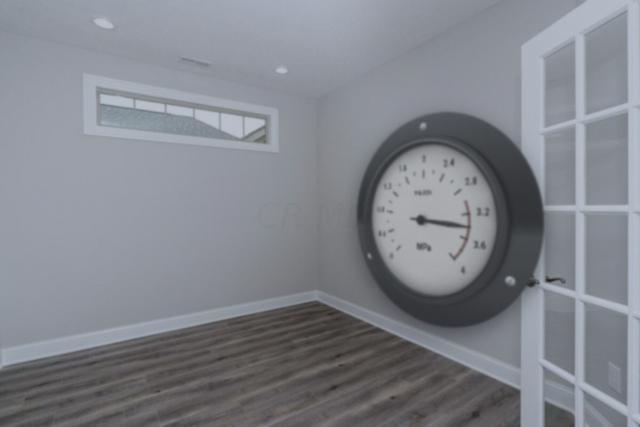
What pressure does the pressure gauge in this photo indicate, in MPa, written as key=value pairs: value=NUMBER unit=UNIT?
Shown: value=3.4 unit=MPa
